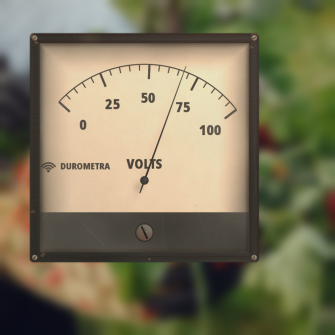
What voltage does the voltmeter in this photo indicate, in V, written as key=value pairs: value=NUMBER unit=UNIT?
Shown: value=67.5 unit=V
